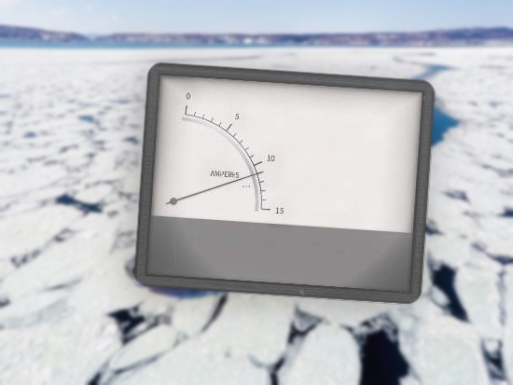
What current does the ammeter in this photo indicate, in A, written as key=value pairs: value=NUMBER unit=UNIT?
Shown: value=11 unit=A
